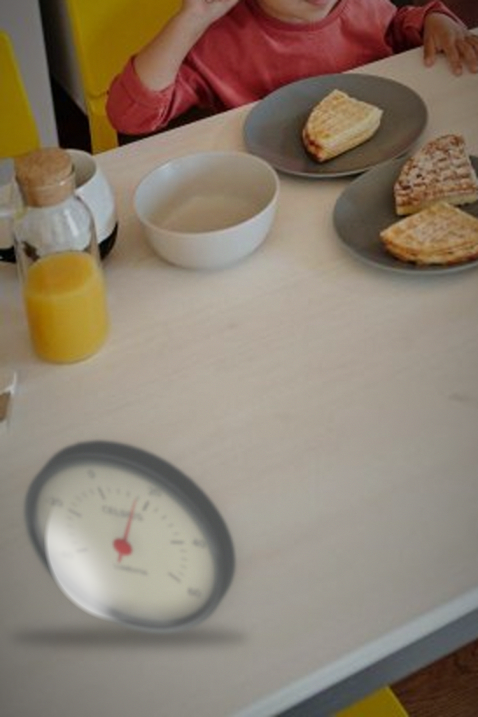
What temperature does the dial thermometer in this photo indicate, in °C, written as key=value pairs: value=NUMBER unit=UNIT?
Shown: value=16 unit=°C
